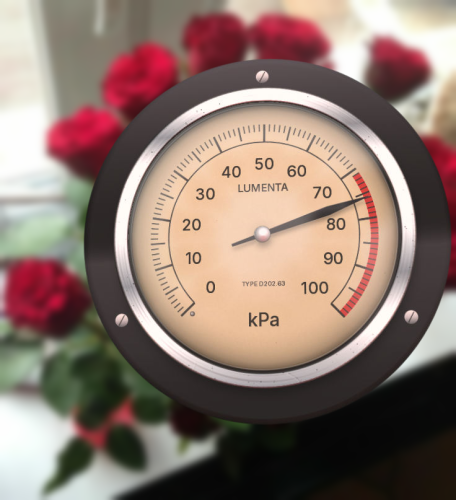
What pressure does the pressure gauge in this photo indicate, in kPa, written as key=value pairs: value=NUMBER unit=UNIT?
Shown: value=76 unit=kPa
